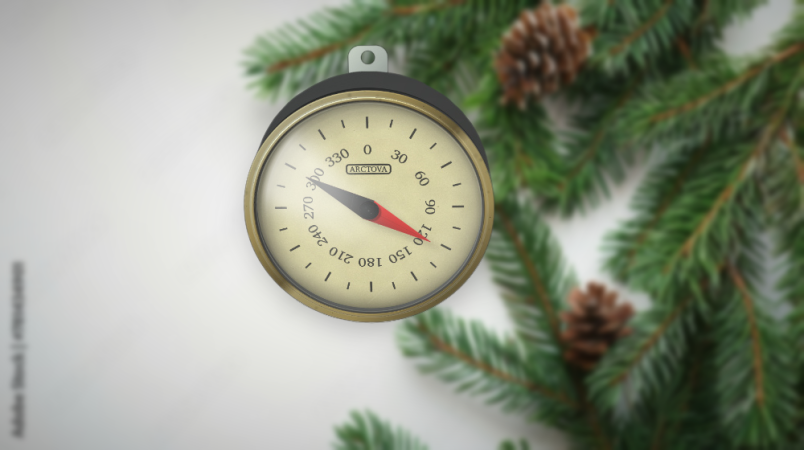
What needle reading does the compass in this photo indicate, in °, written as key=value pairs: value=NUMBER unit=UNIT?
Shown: value=120 unit=°
